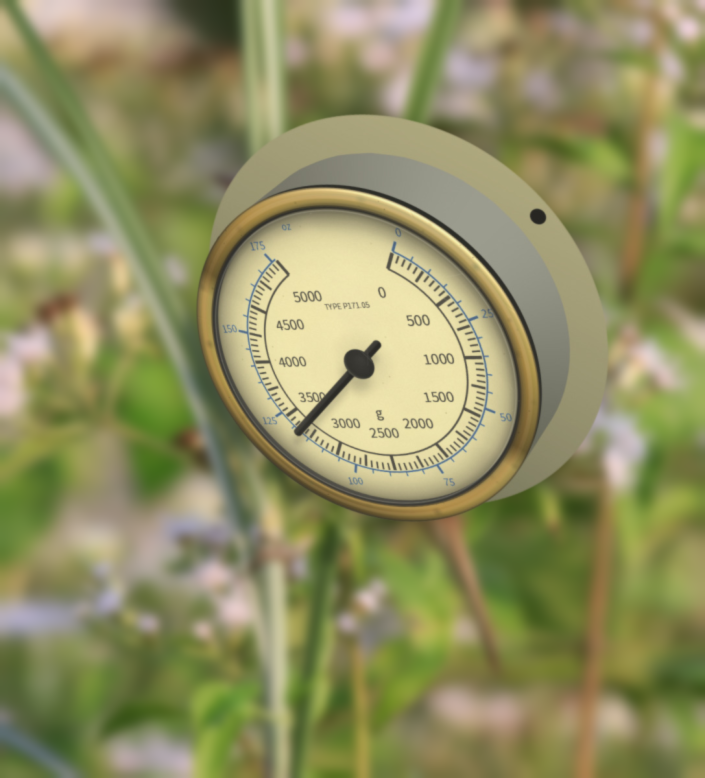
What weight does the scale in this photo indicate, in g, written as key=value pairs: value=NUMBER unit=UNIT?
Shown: value=3350 unit=g
